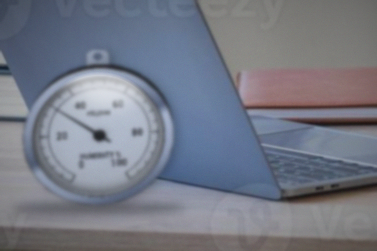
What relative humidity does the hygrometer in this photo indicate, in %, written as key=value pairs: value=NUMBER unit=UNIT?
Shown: value=32 unit=%
